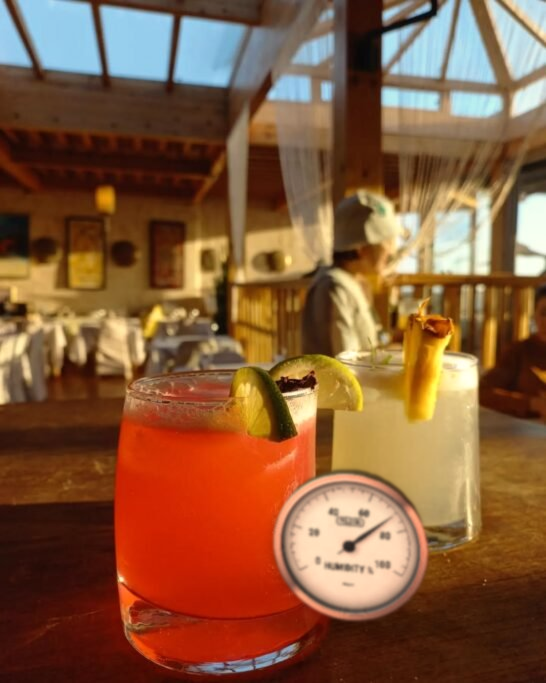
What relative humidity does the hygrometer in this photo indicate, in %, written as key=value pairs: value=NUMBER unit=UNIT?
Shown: value=72 unit=%
